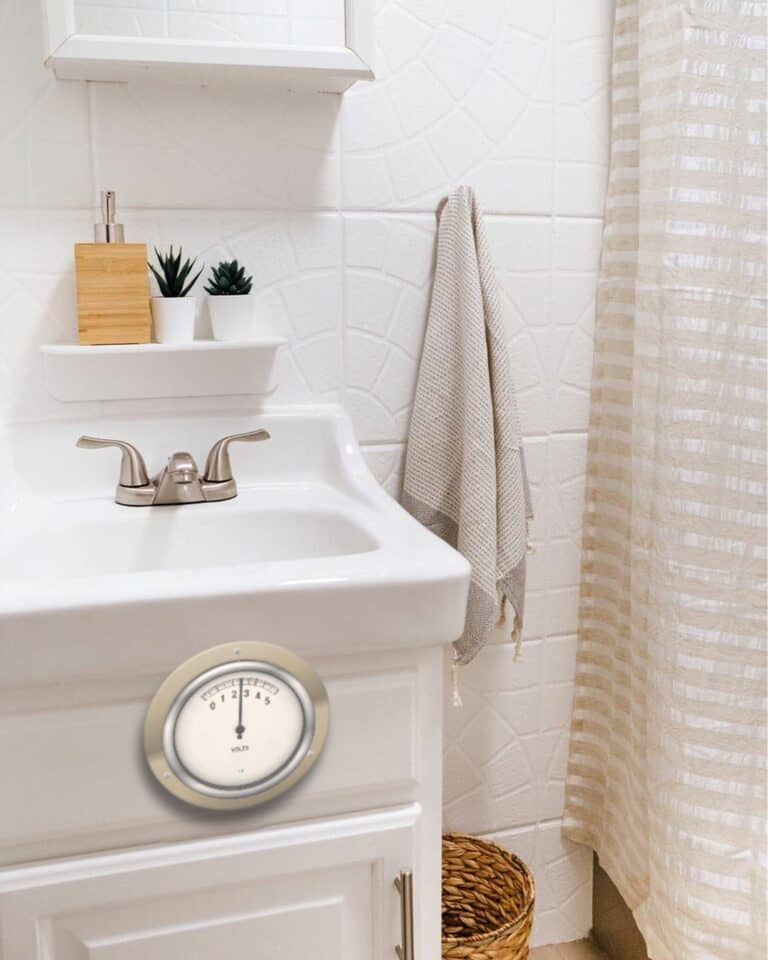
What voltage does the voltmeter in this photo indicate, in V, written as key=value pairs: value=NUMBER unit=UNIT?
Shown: value=2.5 unit=V
